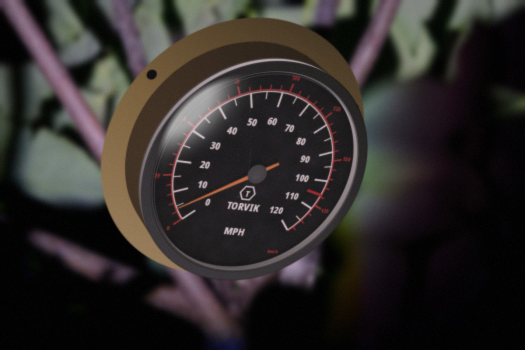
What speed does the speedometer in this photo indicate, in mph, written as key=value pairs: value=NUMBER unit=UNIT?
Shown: value=5 unit=mph
